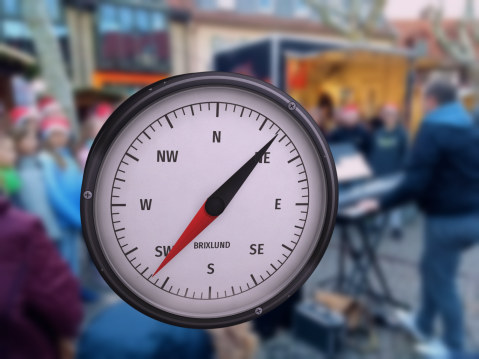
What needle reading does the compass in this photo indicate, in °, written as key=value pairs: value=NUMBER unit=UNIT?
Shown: value=220 unit=°
